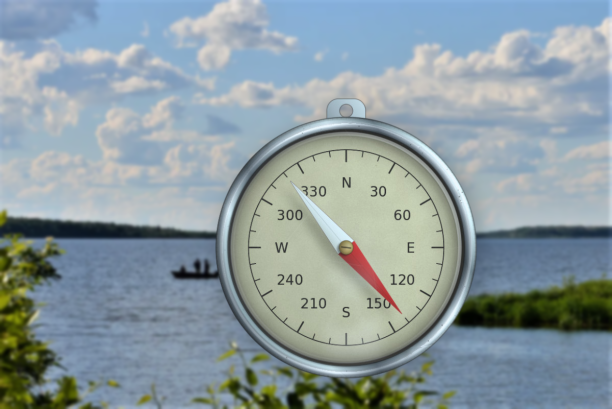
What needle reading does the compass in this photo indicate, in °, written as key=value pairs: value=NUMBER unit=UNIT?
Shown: value=140 unit=°
